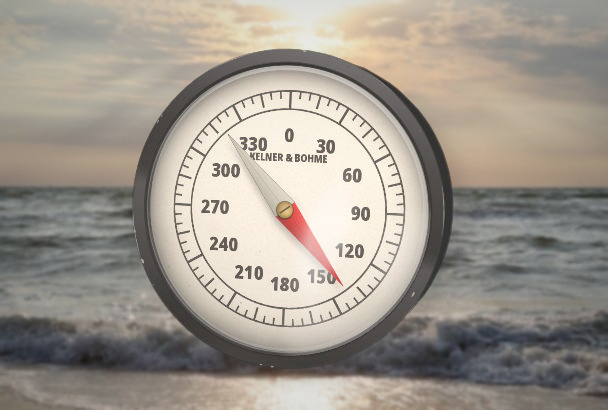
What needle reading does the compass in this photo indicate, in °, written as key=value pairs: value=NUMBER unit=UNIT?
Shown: value=140 unit=°
